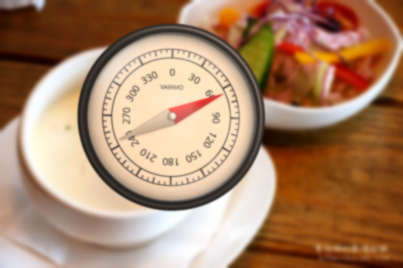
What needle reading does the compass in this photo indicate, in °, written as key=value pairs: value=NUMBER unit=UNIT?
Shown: value=65 unit=°
